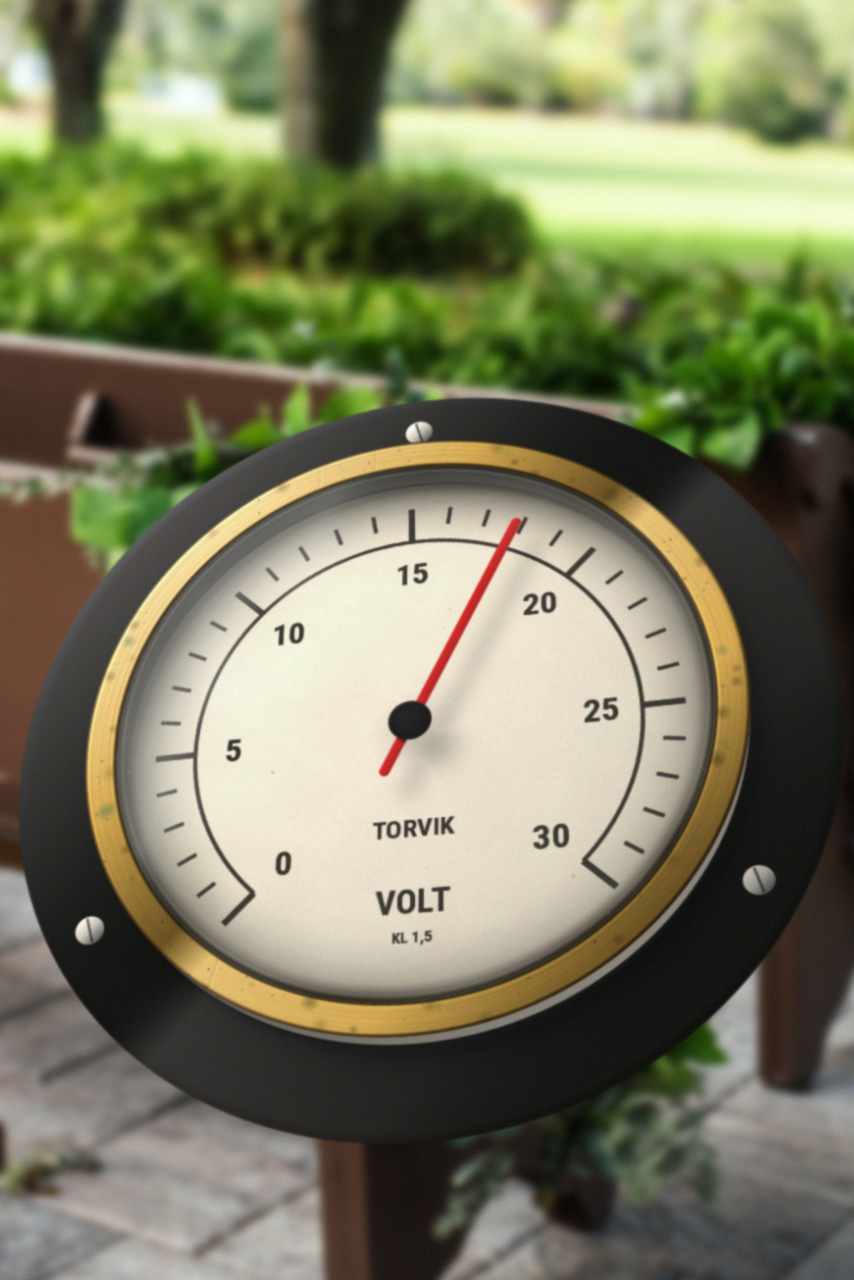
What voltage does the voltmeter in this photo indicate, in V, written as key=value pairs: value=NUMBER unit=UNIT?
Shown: value=18 unit=V
